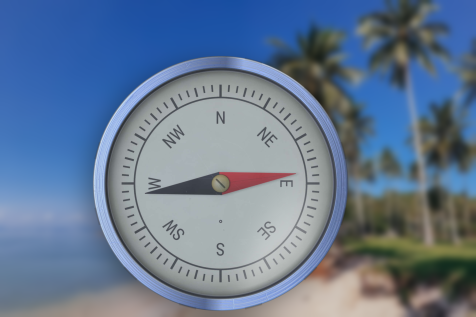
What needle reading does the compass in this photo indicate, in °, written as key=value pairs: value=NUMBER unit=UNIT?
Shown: value=82.5 unit=°
